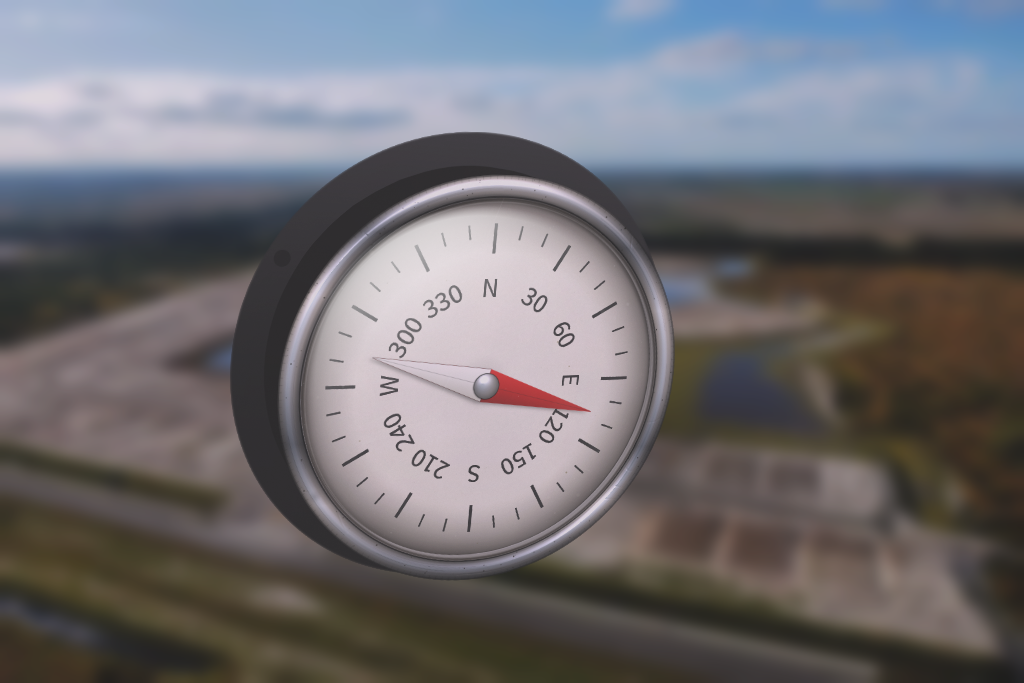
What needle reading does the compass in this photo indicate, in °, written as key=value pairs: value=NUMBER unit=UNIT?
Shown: value=105 unit=°
